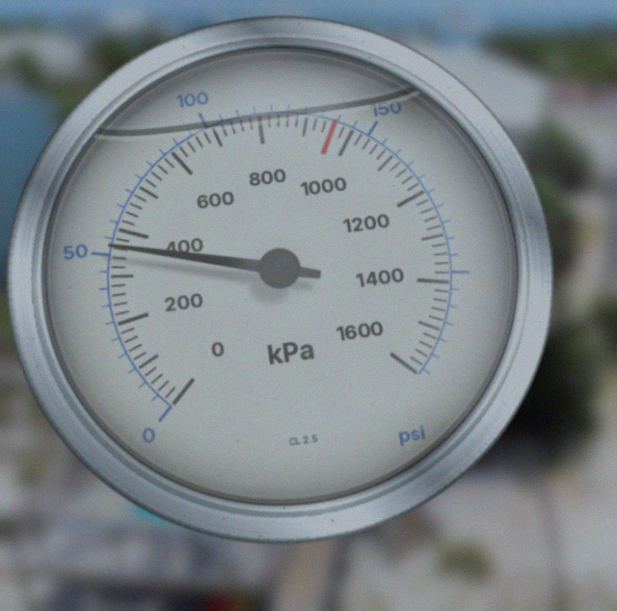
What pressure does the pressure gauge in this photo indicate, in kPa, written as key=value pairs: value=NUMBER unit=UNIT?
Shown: value=360 unit=kPa
